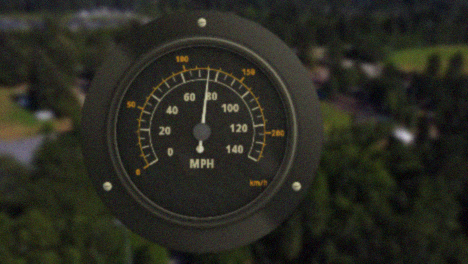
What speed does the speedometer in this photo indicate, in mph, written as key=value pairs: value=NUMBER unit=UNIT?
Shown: value=75 unit=mph
